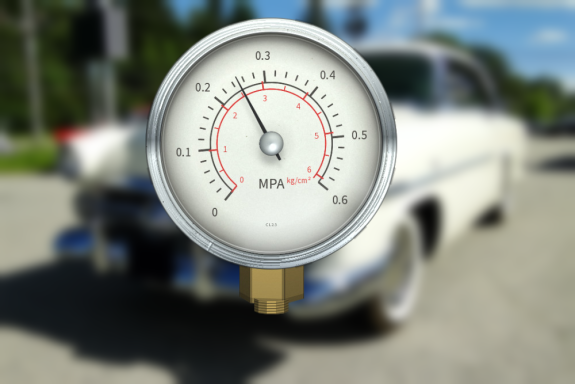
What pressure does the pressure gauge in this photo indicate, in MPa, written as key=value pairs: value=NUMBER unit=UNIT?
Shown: value=0.25 unit=MPa
